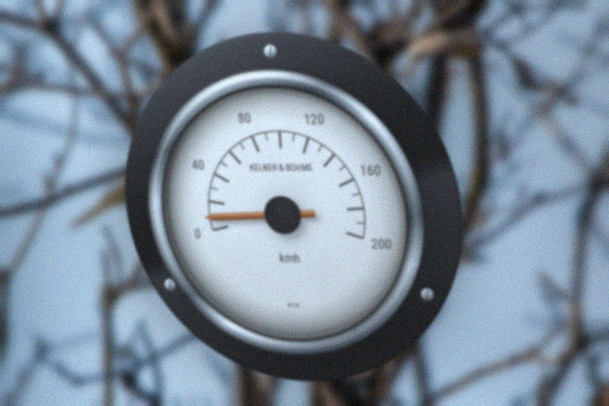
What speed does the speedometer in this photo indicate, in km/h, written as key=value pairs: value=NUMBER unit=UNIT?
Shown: value=10 unit=km/h
